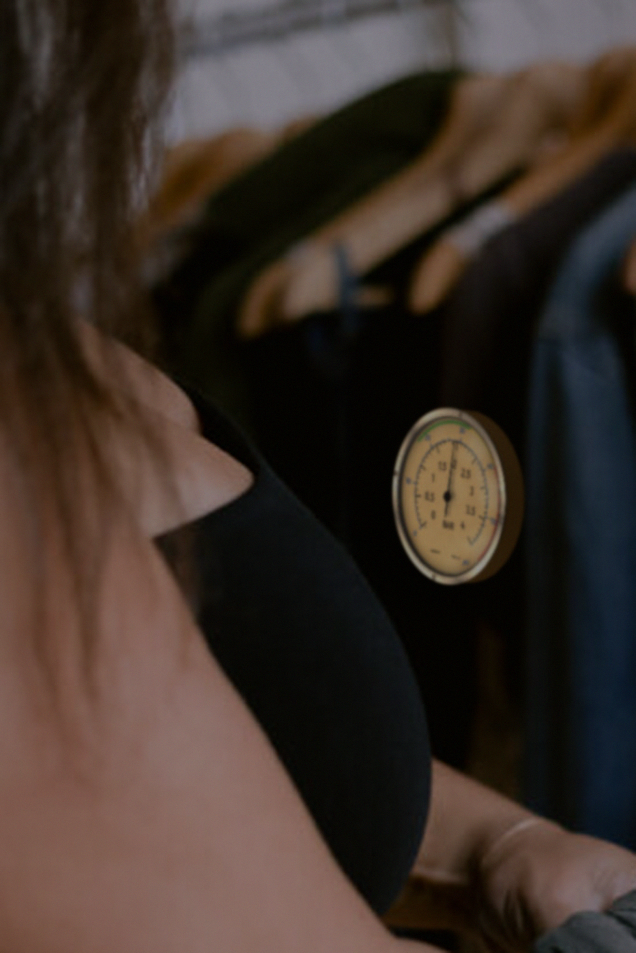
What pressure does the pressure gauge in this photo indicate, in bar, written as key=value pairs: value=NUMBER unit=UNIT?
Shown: value=2 unit=bar
